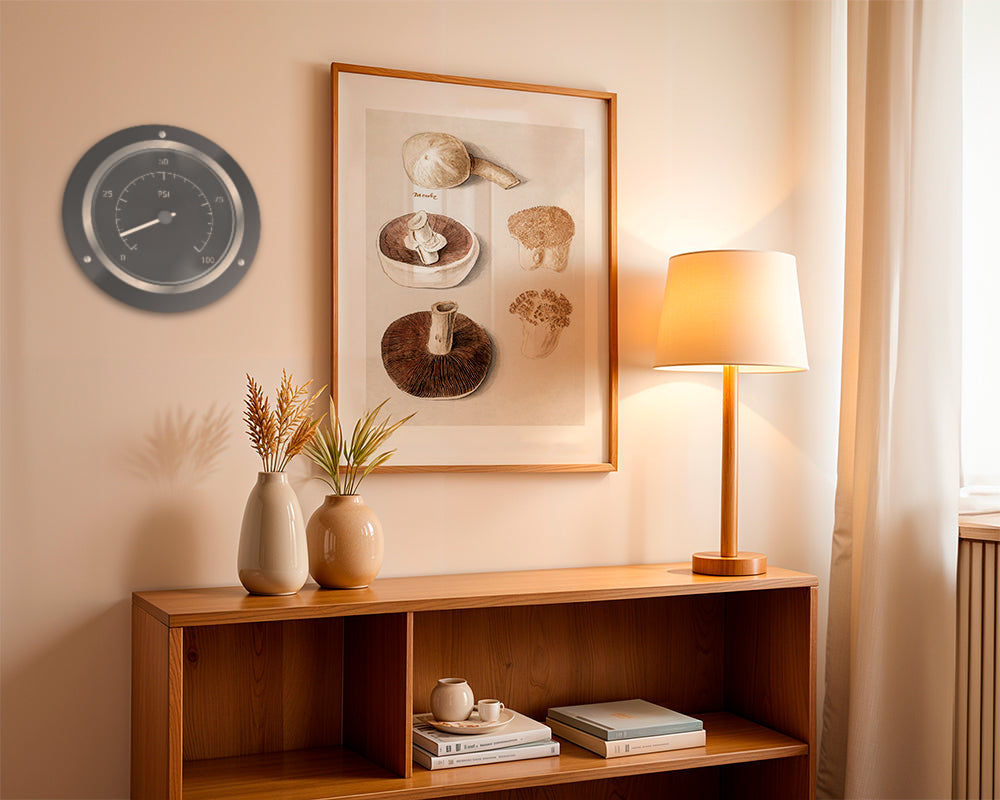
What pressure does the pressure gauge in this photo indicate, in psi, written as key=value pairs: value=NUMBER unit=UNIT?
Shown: value=7.5 unit=psi
